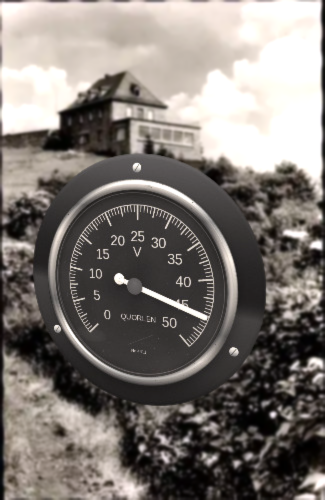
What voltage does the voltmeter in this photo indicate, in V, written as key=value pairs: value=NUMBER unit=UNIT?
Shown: value=45 unit=V
